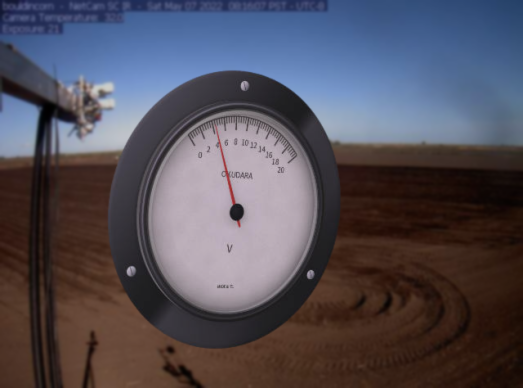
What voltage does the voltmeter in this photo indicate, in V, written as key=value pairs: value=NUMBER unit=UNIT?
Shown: value=4 unit=V
